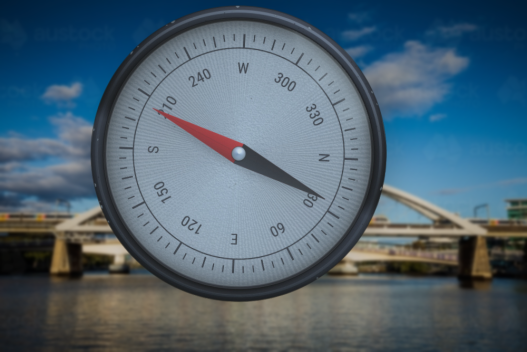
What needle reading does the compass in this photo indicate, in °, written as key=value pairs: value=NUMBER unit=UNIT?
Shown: value=205 unit=°
